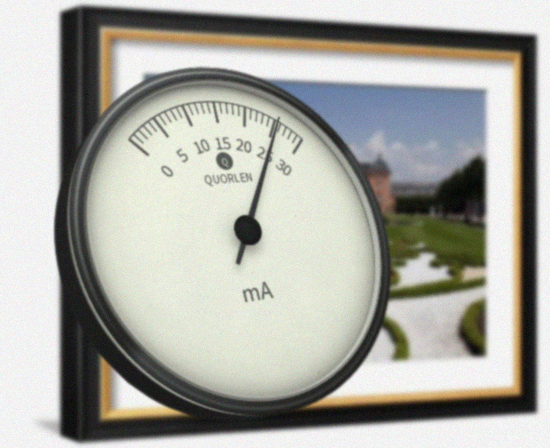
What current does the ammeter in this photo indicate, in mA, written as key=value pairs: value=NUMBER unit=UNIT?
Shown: value=25 unit=mA
